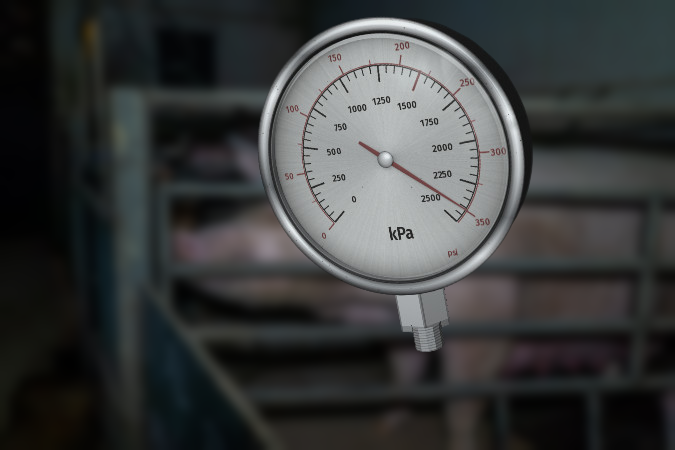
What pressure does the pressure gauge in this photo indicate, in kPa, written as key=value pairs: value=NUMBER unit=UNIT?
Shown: value=2400 unit=kPa
